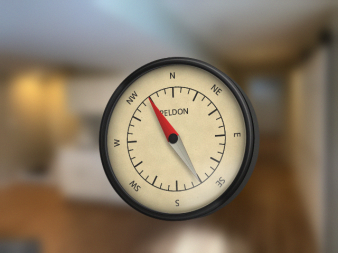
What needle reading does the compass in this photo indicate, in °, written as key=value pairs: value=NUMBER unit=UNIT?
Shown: value=330 unit=°
